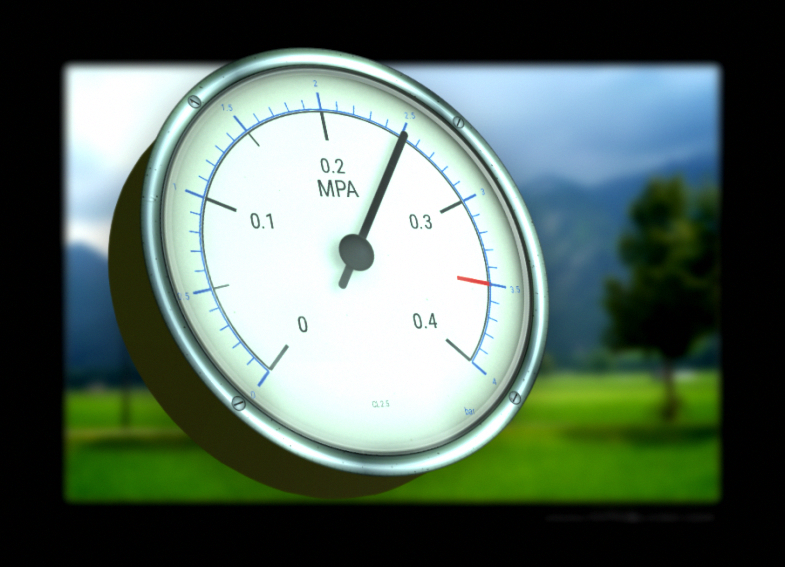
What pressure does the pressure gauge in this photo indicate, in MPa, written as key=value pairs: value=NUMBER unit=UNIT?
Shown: value=0.25 unit=MPa
